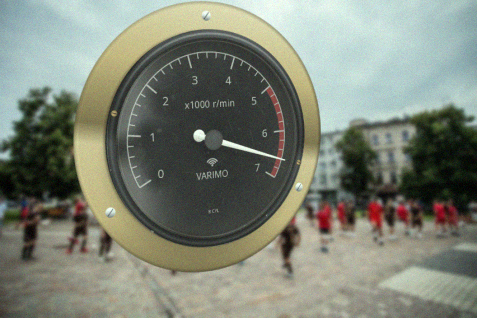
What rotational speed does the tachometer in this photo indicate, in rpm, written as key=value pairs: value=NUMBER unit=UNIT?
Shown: value=6600 unit=rpm
